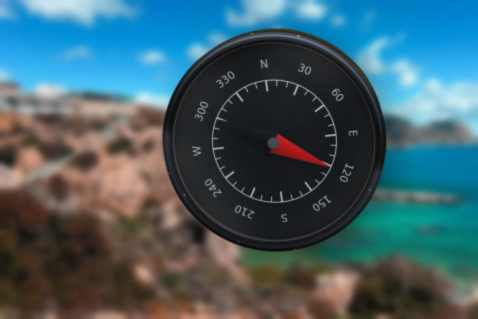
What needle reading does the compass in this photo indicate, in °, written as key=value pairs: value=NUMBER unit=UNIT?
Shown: value=120 unit=°
